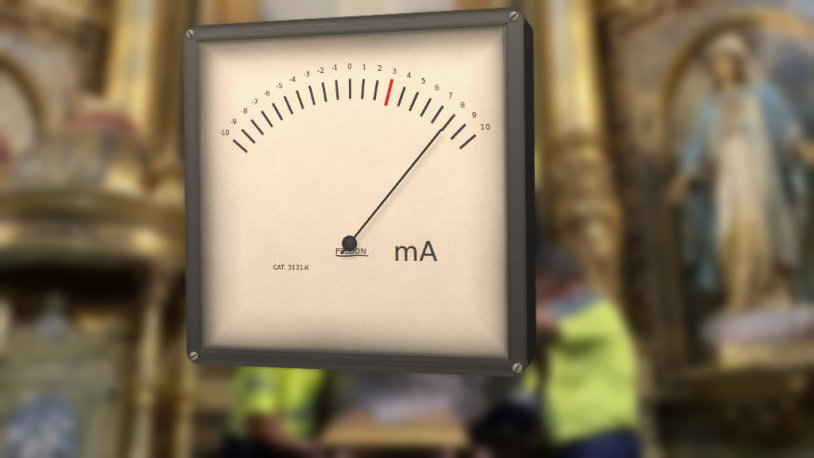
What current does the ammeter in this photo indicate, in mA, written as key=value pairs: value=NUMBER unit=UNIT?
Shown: value=8 unit=mA
